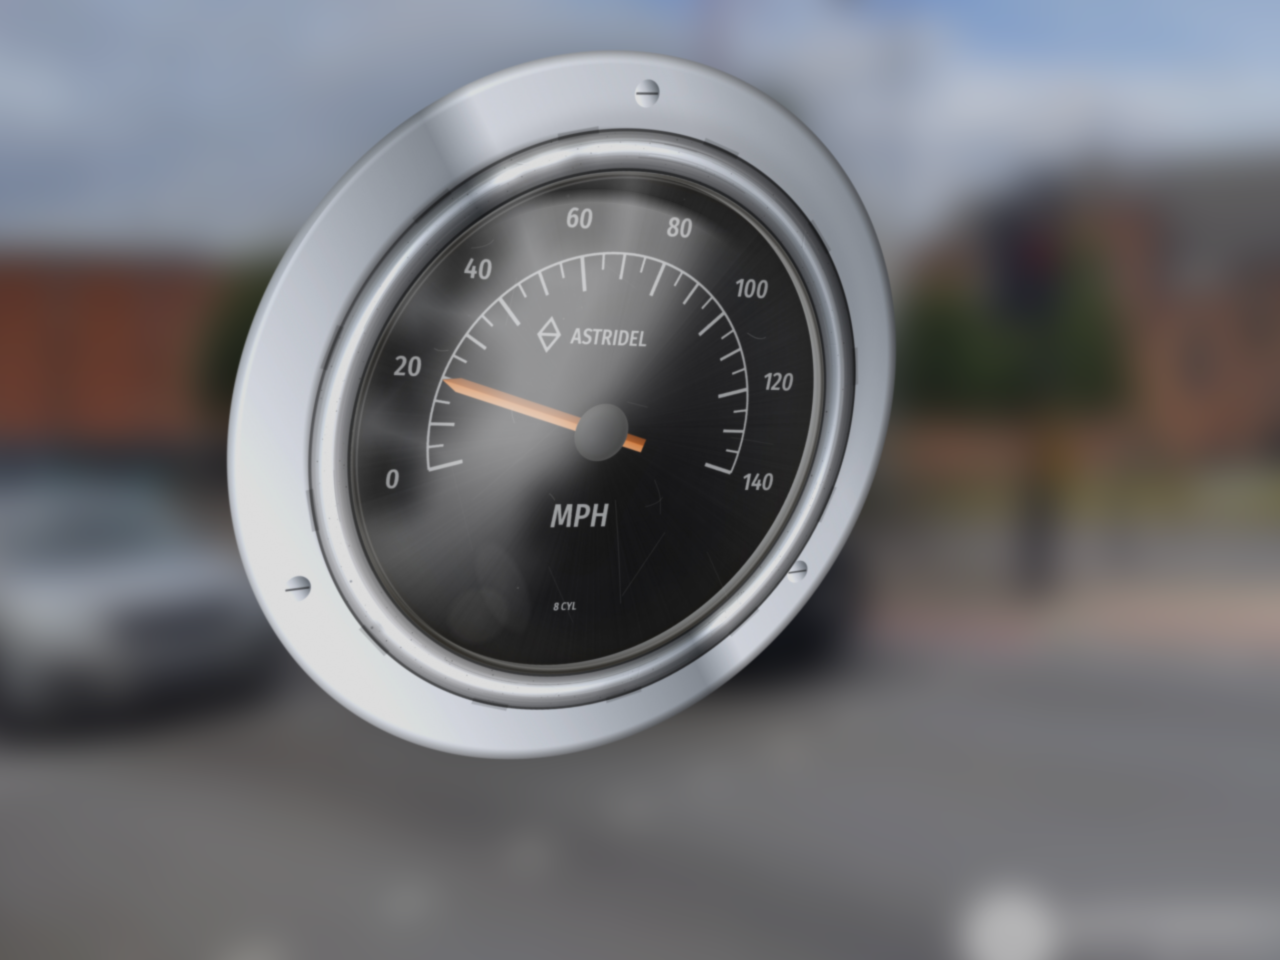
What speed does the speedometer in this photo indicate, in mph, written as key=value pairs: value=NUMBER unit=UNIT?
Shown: value=20 unit=mph
